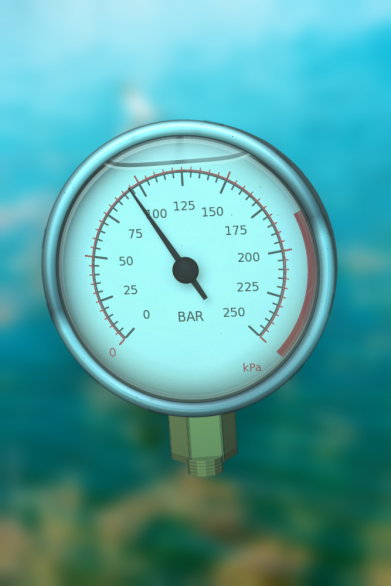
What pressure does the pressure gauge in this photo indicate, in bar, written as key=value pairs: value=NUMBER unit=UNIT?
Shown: value=95 unit=bar
